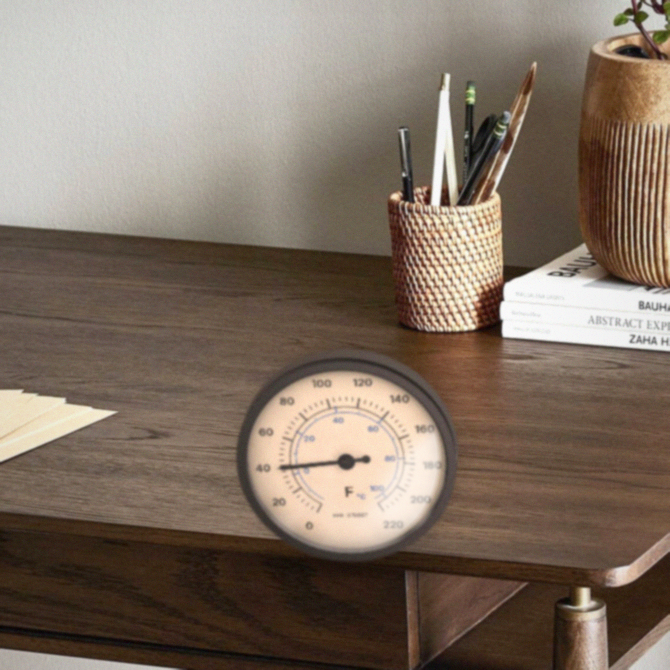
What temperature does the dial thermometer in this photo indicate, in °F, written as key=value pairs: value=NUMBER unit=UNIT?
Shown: value=40 unit=°F
